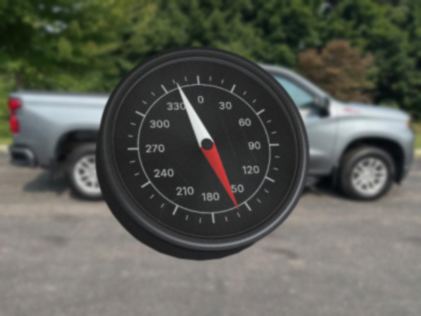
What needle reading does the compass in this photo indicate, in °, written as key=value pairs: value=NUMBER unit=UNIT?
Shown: value=160 unit=°
